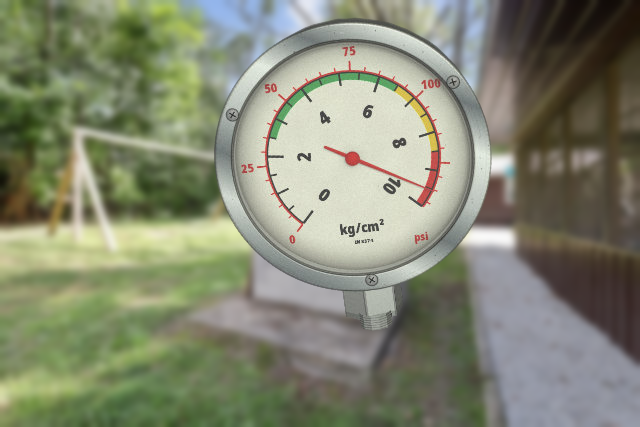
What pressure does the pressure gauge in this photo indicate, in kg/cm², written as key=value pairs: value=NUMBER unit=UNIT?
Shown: value=9.5 unit=kg/cm²
